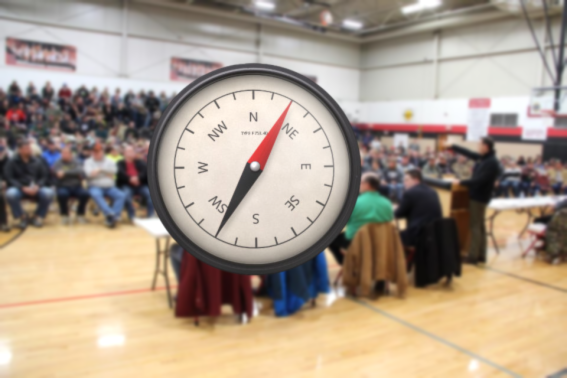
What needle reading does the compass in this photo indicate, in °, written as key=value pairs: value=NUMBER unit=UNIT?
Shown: value=30 unit=°
